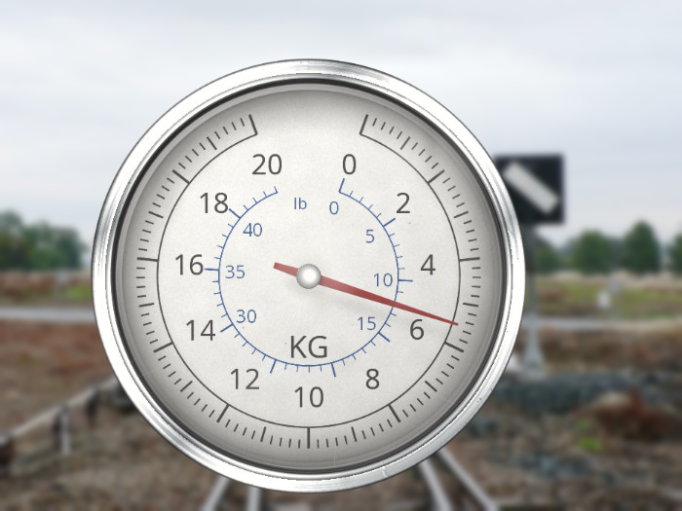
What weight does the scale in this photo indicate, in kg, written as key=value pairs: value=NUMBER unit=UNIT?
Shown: value=5.5 unit=kg
